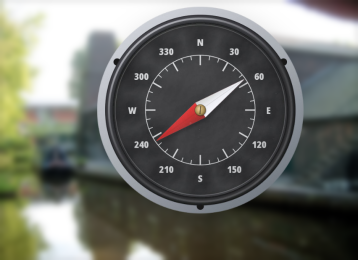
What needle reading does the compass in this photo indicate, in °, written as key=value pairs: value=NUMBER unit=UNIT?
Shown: value=235 unit=°
